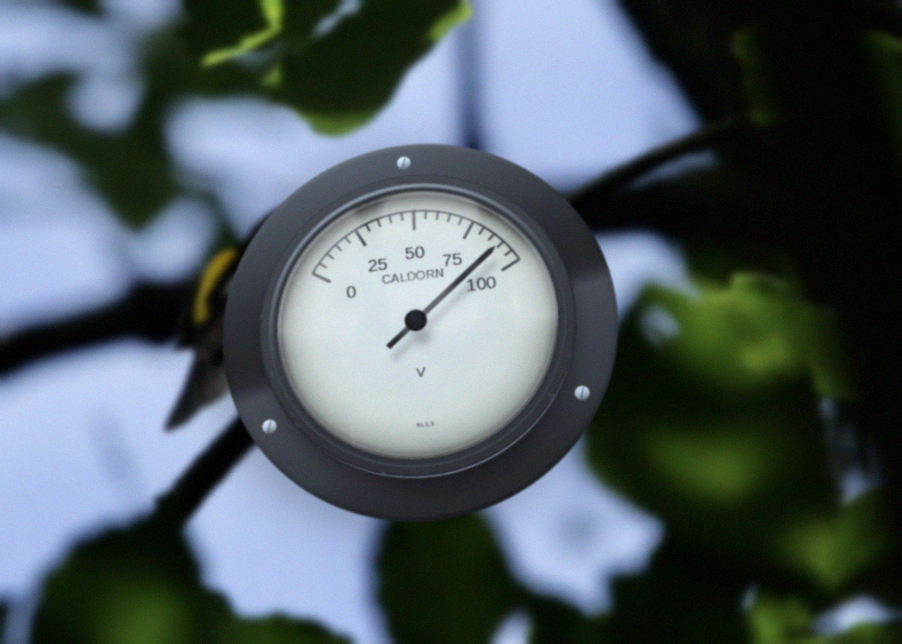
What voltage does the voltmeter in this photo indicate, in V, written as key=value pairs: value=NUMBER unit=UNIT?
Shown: value=90 unit=V
